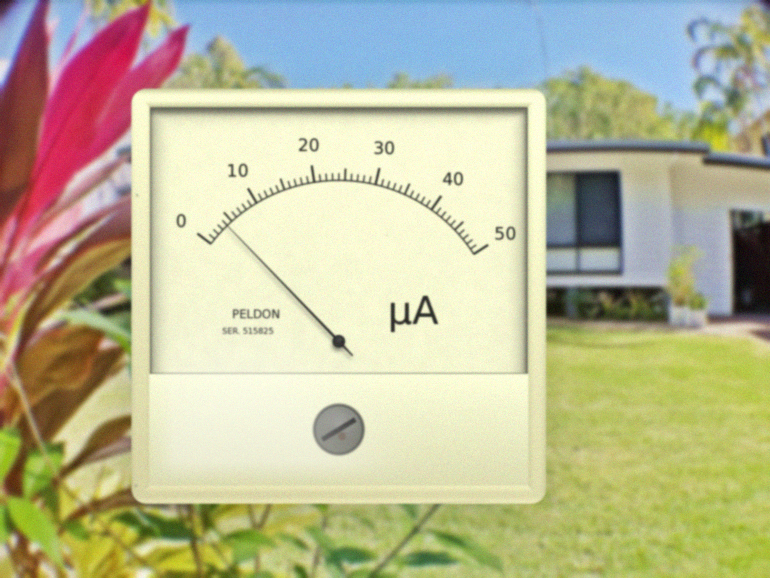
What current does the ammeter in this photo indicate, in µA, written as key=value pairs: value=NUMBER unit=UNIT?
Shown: value=4 unit=µA
